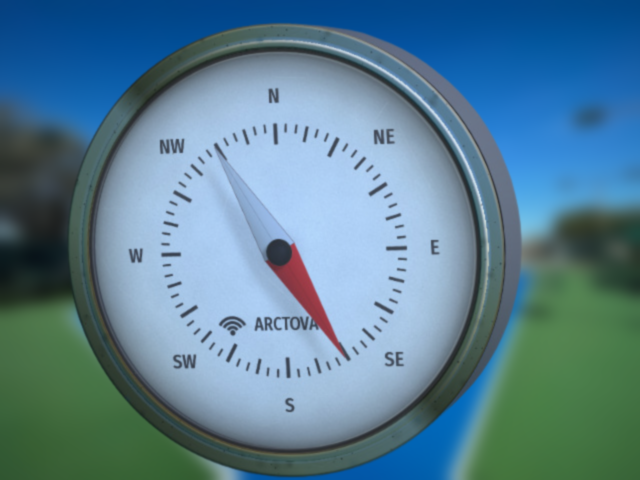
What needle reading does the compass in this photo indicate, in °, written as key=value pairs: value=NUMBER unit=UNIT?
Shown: value=150 unit=°
